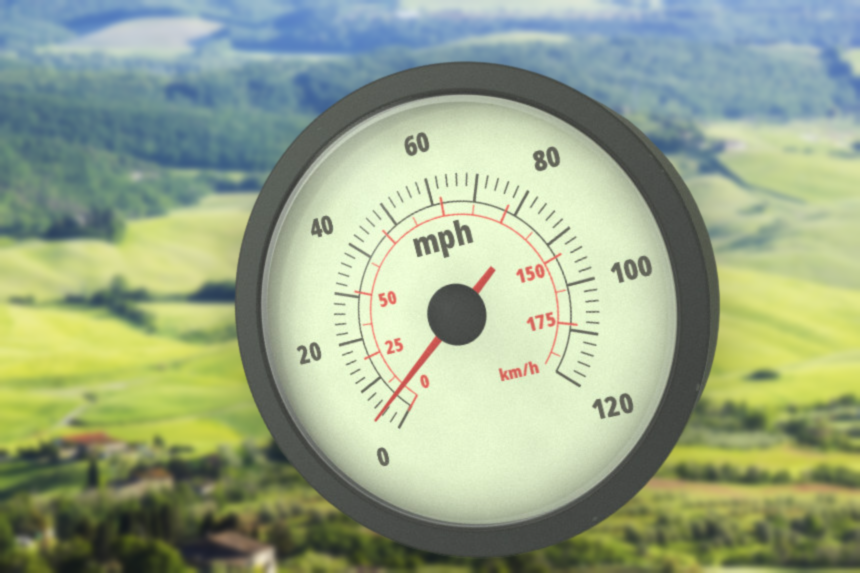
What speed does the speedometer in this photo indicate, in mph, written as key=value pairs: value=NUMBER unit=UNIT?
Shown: value=4 unit=mph
